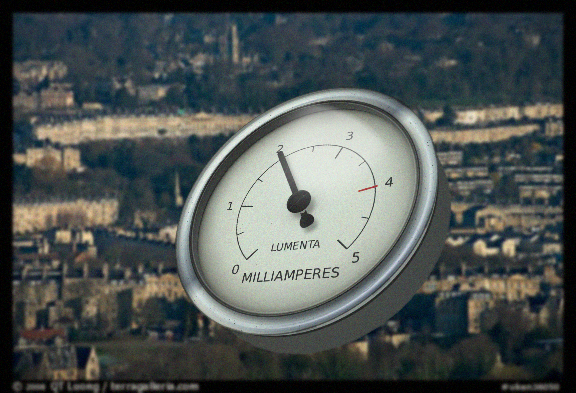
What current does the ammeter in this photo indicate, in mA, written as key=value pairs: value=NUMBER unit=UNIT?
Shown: value=2 unit=mA
